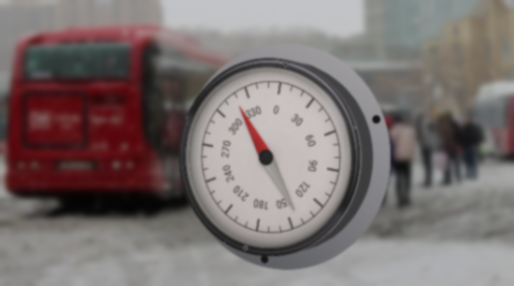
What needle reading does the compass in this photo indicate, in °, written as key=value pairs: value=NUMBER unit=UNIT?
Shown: value=320 unit=°
